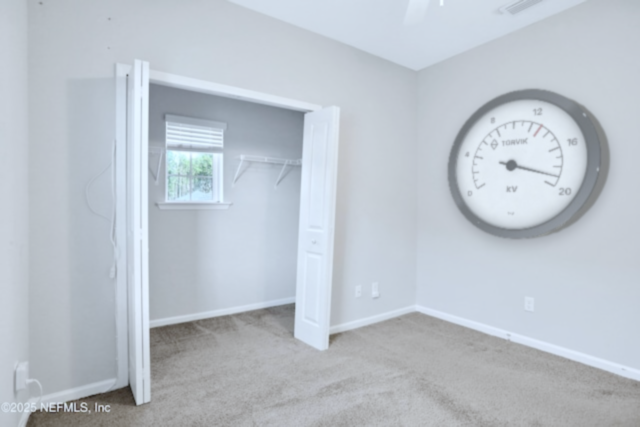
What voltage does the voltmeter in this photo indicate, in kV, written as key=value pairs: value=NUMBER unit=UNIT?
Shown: value=19 unit=kV
